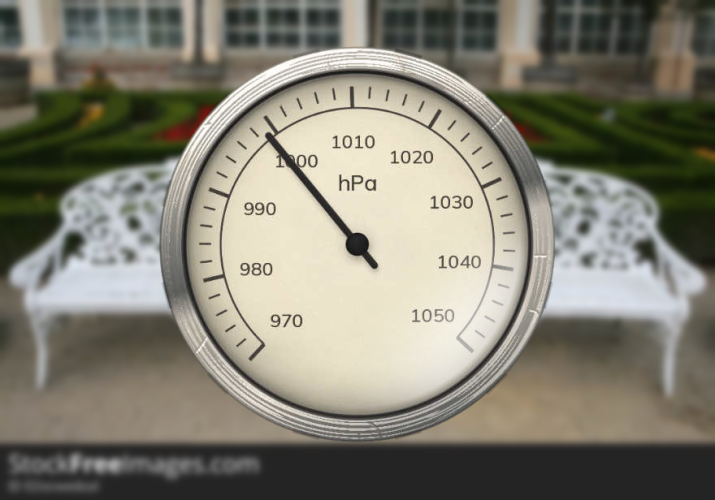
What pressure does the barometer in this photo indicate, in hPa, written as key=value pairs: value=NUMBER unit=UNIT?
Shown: value=999 unit=hPa
